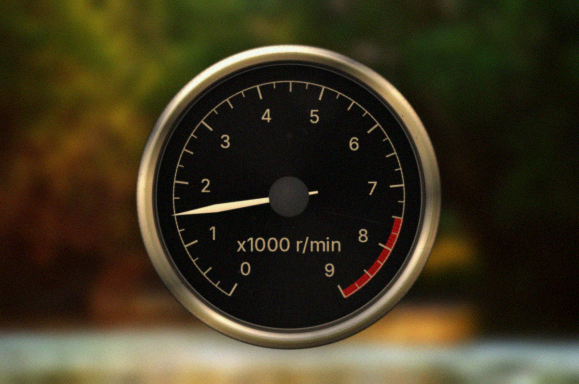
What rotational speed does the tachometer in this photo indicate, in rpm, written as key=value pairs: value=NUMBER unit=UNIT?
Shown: value=1500 unit=rpm
